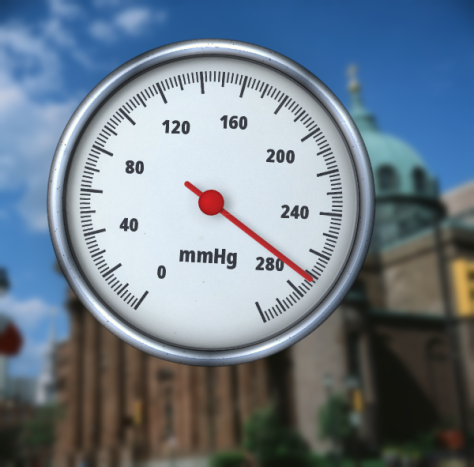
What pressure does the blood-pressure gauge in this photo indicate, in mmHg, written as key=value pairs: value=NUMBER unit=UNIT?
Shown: value=272 unit=mmHg
